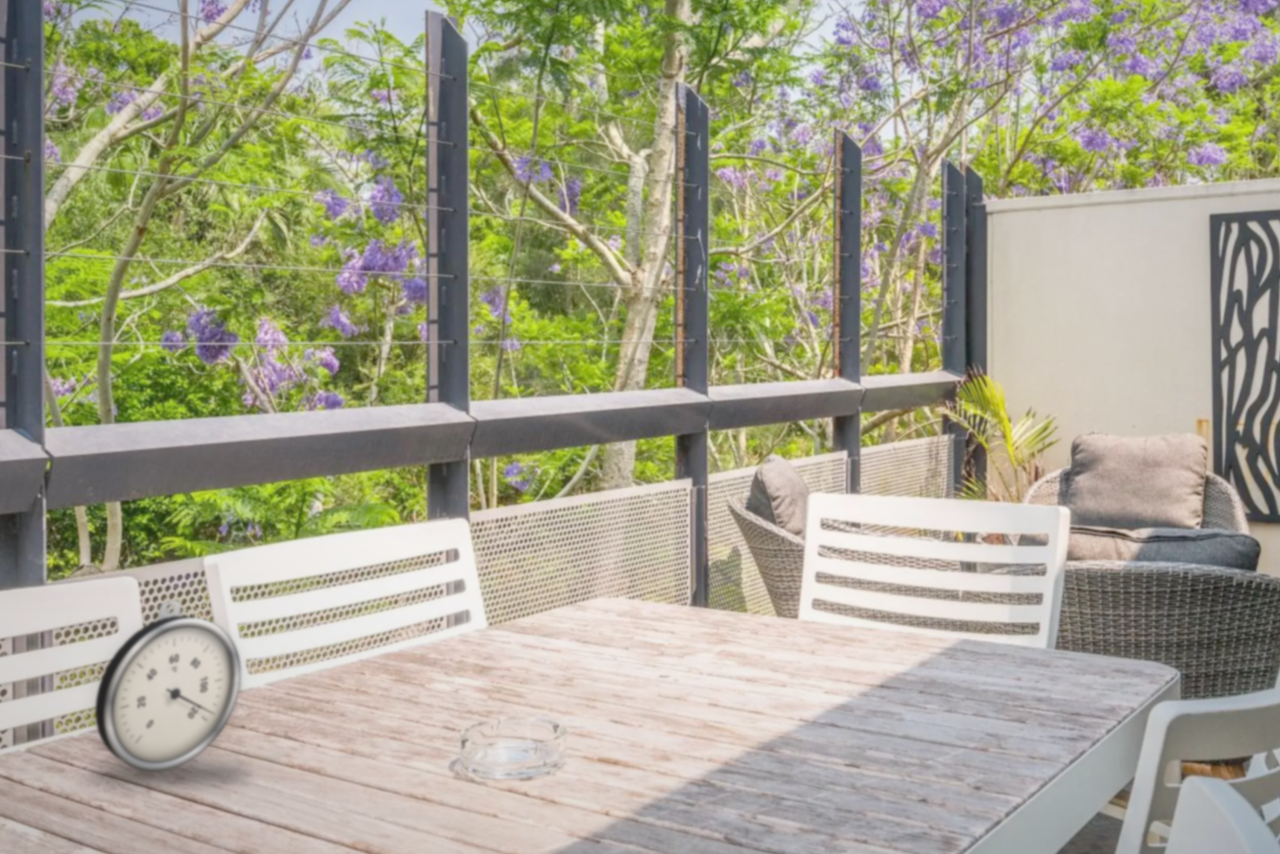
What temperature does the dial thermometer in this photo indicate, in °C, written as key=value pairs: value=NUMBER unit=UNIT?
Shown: value=116 unit=°C
